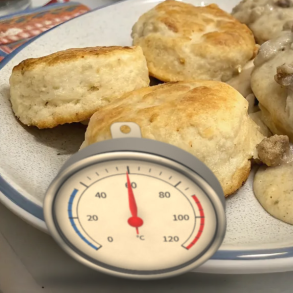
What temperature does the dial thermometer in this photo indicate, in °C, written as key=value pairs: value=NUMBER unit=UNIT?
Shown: value=60 unit=°C
